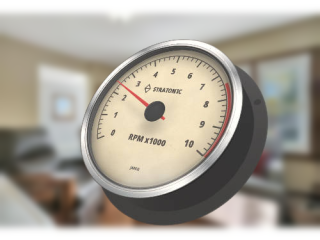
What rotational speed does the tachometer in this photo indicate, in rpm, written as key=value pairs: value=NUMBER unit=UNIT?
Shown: value=2400 unit=rpm
